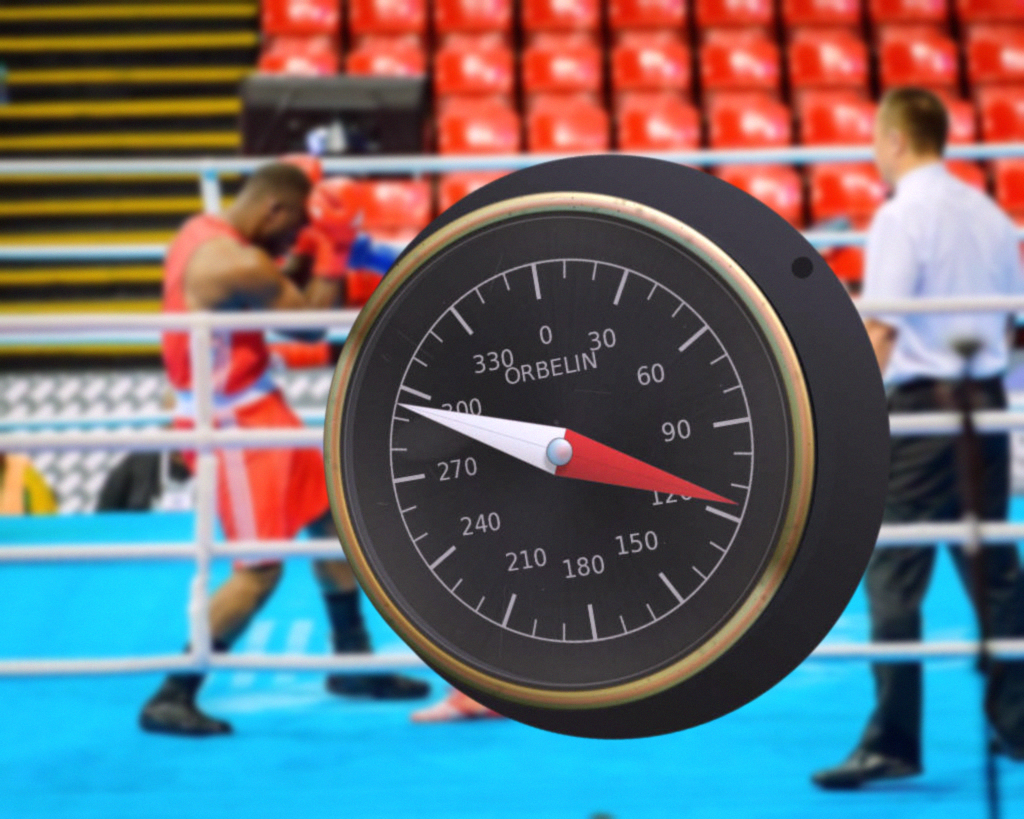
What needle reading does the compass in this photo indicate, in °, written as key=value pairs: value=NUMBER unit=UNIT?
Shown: value=115 unit=°
